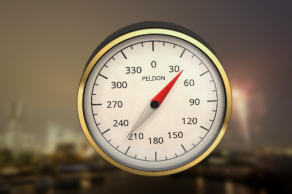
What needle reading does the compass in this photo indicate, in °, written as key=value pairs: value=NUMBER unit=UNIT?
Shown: value=40 unit=°
